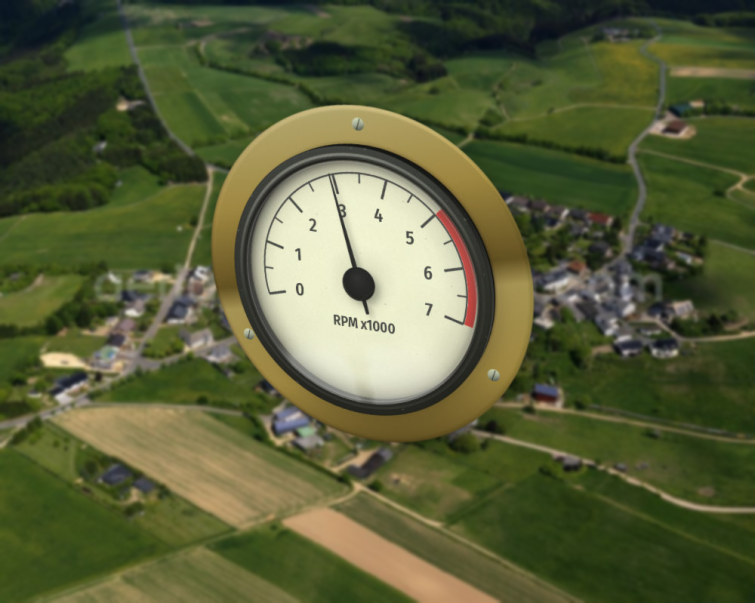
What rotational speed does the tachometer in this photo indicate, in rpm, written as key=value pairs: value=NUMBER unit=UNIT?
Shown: value=3000 unit=rpm
